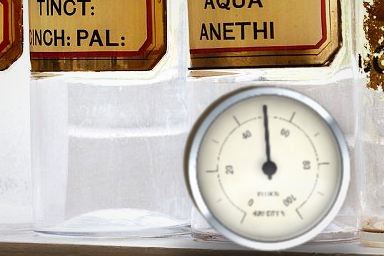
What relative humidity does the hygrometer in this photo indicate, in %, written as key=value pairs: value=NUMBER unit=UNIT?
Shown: value=50 unit=%
